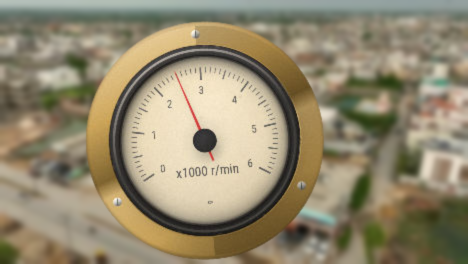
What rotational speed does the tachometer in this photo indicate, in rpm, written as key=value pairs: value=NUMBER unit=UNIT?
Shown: value=2500 unit=rpm
